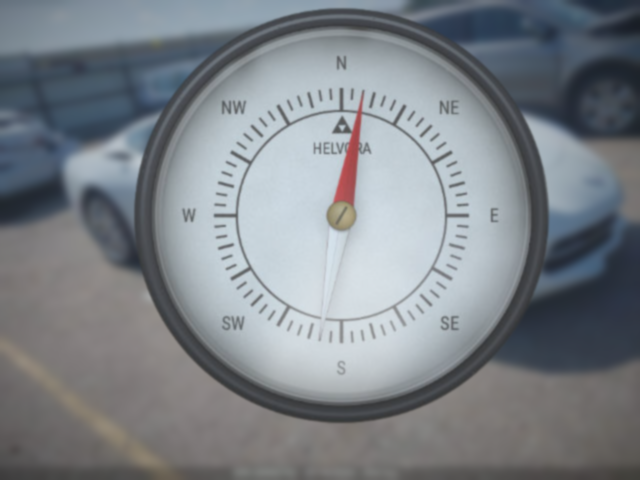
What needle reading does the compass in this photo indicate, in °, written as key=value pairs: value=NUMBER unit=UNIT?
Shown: value=10 unit=°
